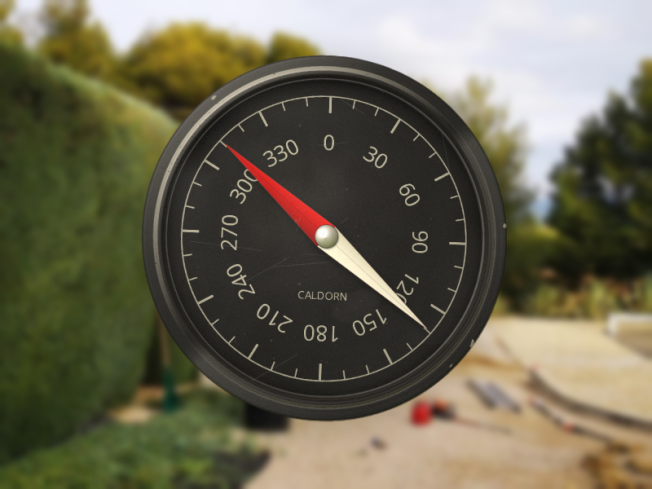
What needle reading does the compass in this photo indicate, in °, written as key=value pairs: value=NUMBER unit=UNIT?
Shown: value=310 unit=°
